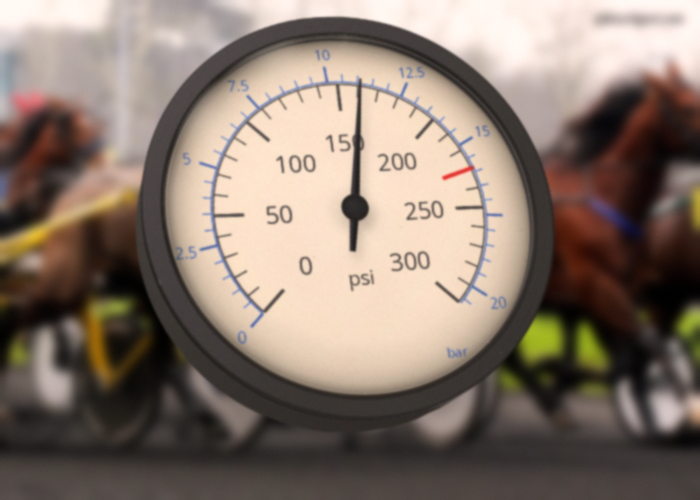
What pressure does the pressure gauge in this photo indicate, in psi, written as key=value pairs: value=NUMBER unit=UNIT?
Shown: value=160 unit=psi
